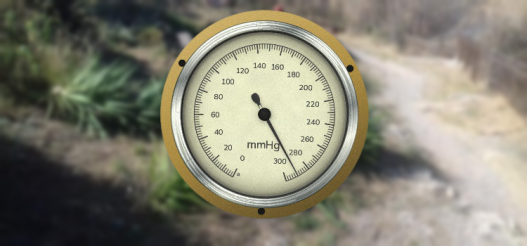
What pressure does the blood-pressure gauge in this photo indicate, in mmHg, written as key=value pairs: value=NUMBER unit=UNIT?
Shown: value=290 unit=mmHg
